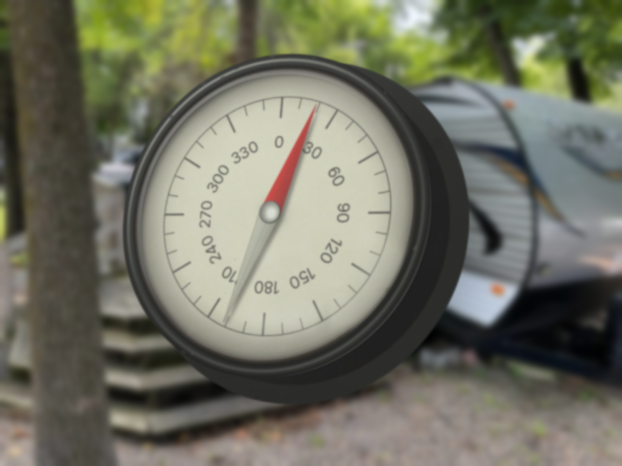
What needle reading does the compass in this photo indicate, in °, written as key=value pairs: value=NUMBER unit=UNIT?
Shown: value=20 unit=°
